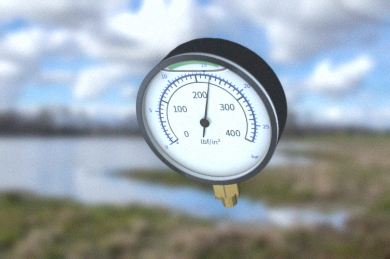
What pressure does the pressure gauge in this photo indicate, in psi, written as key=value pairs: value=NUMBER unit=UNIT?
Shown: value=230 unit=psi
